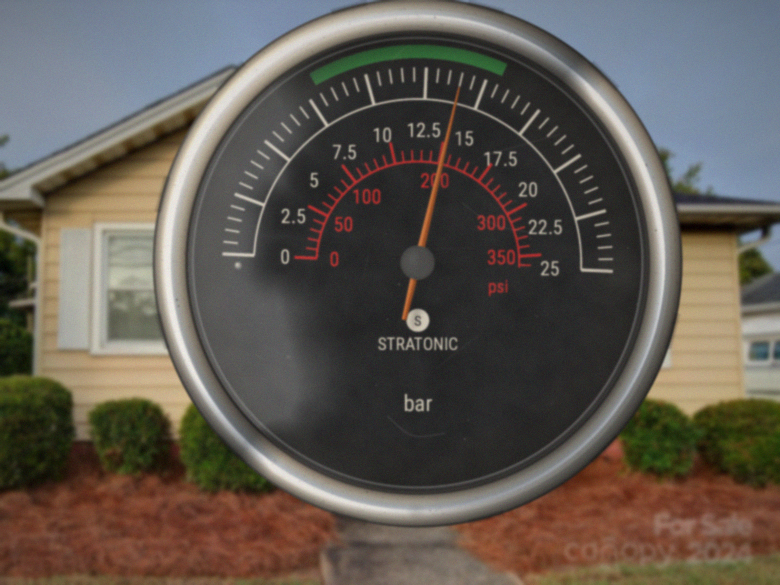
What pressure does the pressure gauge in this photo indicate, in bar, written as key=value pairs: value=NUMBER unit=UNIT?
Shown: value=14 unit=bar
